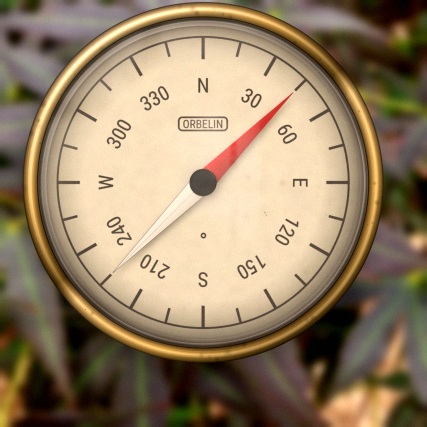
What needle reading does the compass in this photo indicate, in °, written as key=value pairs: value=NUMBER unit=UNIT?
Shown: value=45 unit=°
